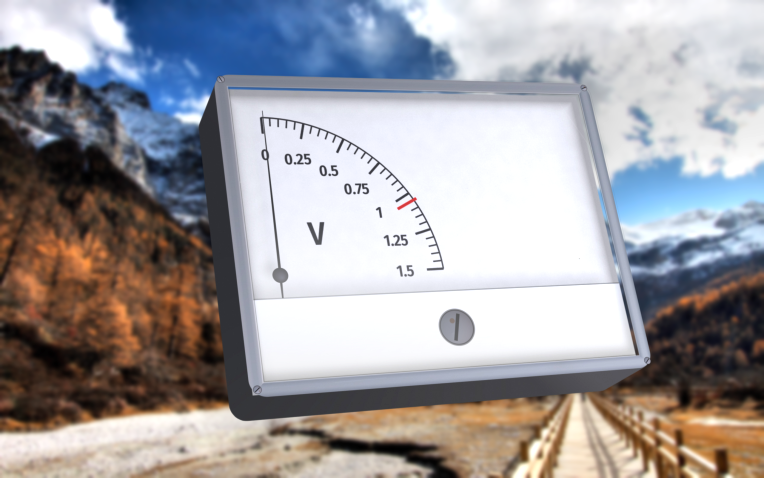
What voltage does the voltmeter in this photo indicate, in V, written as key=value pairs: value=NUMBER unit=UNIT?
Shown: value=0 unit=V
